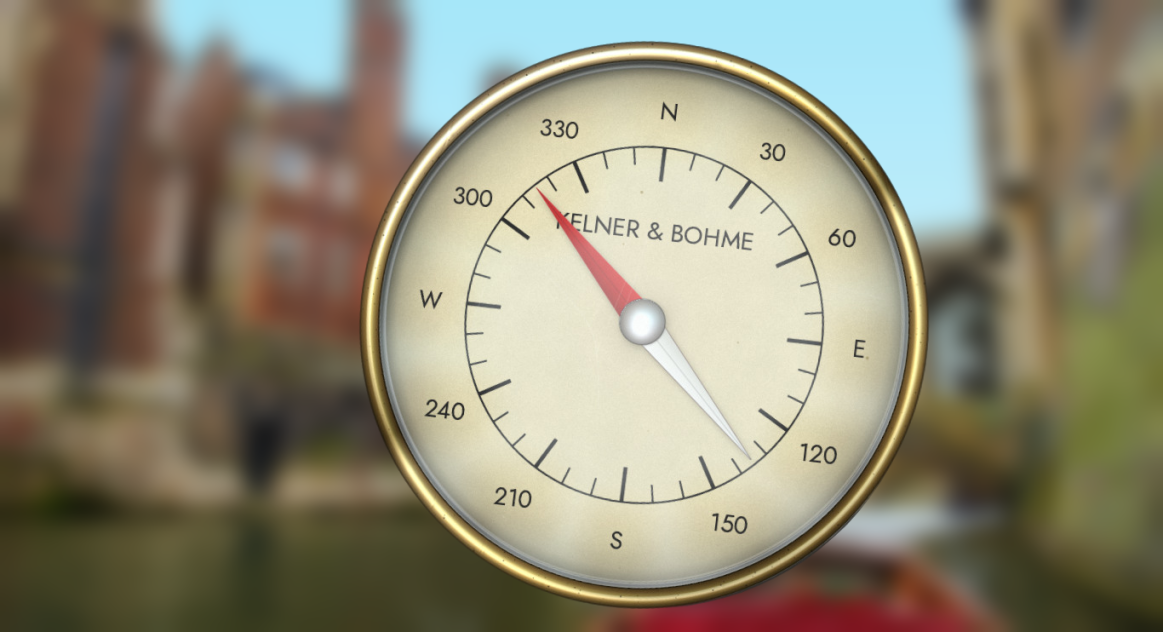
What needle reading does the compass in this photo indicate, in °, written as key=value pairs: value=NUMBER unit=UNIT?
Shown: value=315 unit=°
